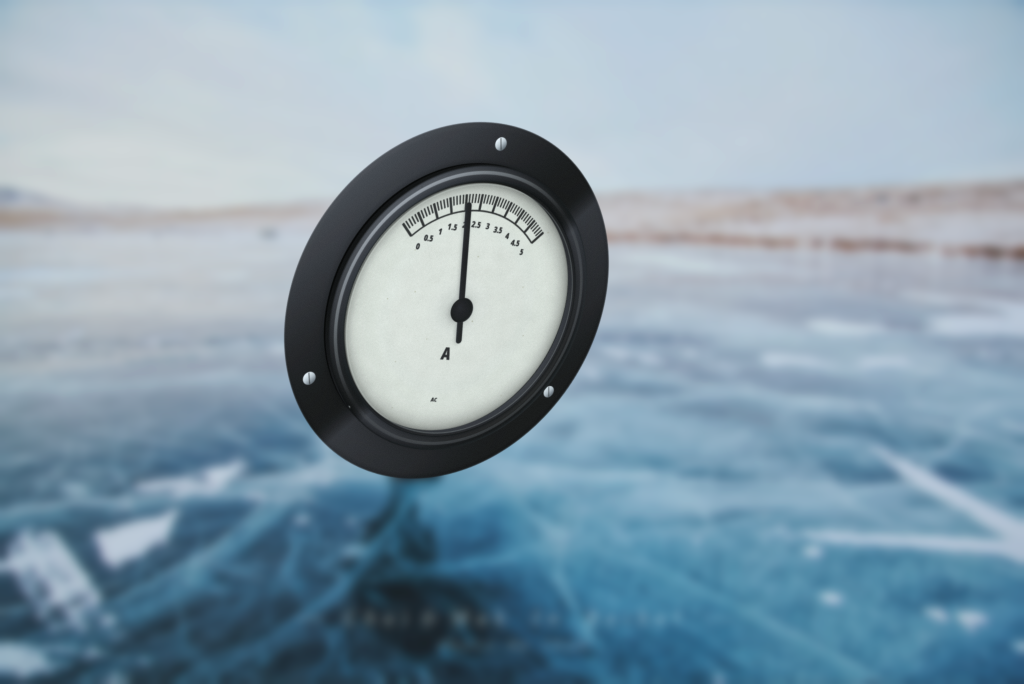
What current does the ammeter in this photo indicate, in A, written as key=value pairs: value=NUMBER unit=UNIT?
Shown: value=2 unit=A
